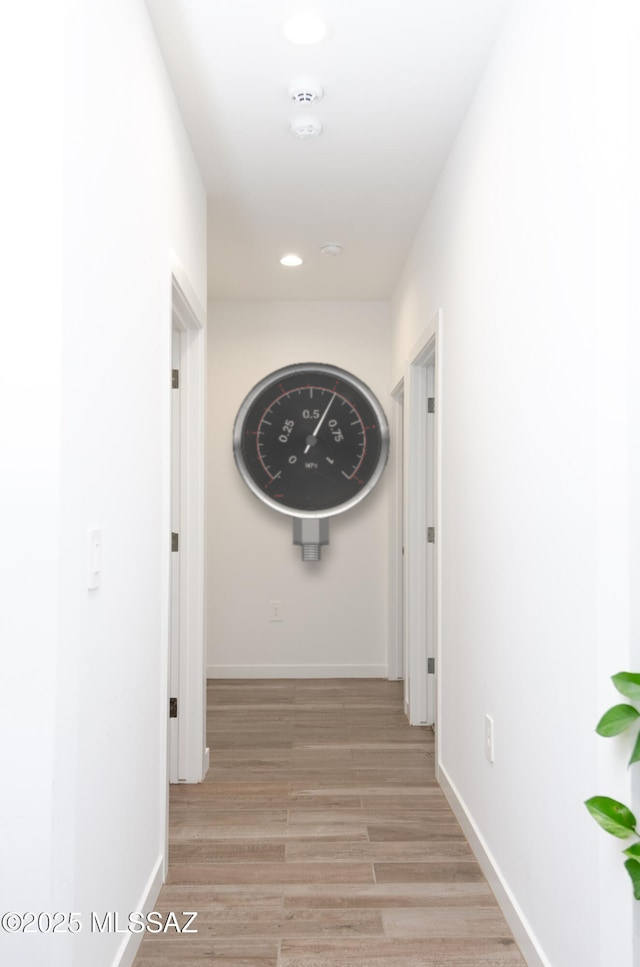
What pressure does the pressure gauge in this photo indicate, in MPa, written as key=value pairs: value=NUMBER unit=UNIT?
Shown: value=0.6 unit=MPa
